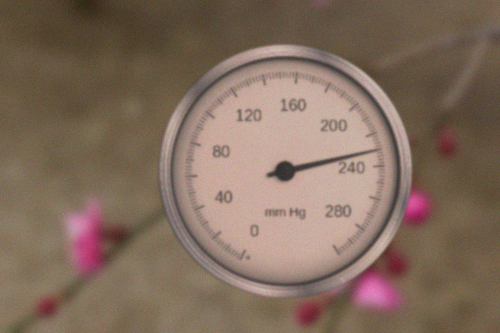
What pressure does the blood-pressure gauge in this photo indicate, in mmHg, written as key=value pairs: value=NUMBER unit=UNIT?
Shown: value=230 unit=mmHg
